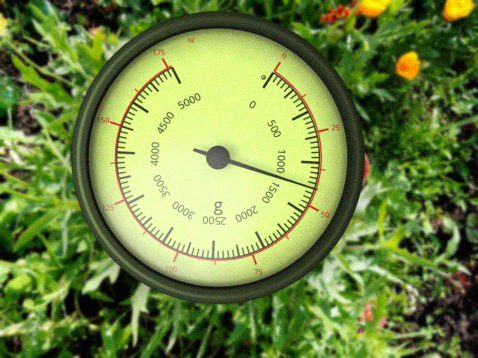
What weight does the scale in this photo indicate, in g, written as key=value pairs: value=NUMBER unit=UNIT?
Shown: value=1250 unit=g
